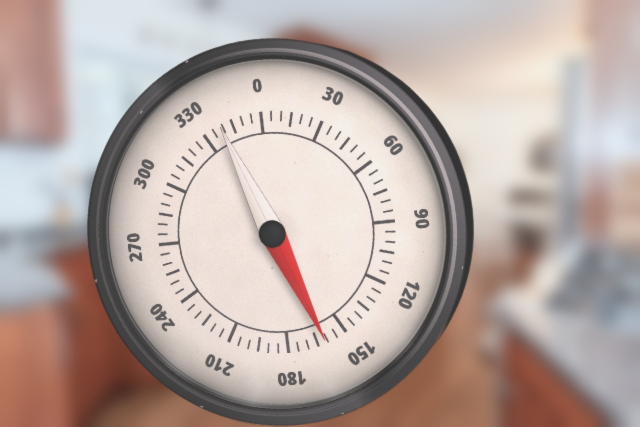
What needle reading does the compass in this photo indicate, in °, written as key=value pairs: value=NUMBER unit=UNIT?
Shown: value=160 unit=°
